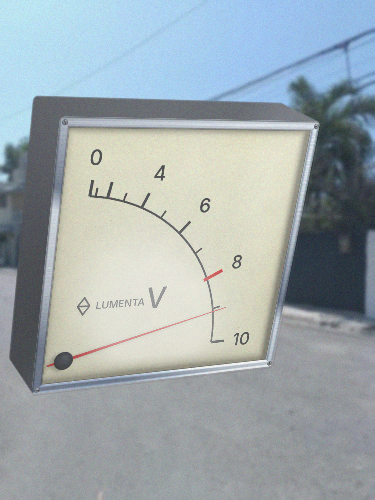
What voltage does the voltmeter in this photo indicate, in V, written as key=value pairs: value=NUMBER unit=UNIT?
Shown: value=9 unit=V
